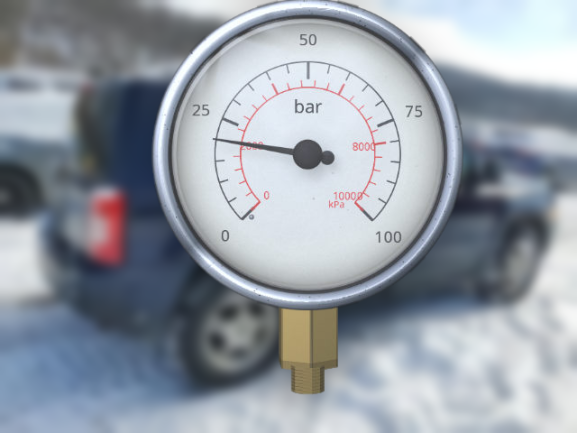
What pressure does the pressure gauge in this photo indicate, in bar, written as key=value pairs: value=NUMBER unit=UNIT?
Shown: value=20 unit=bar
